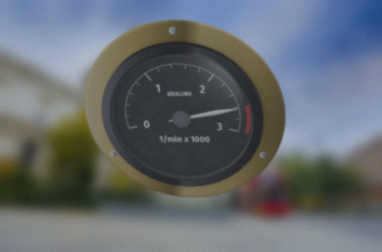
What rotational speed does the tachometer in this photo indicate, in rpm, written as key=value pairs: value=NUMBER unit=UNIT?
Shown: value=2600 unit=rpm
